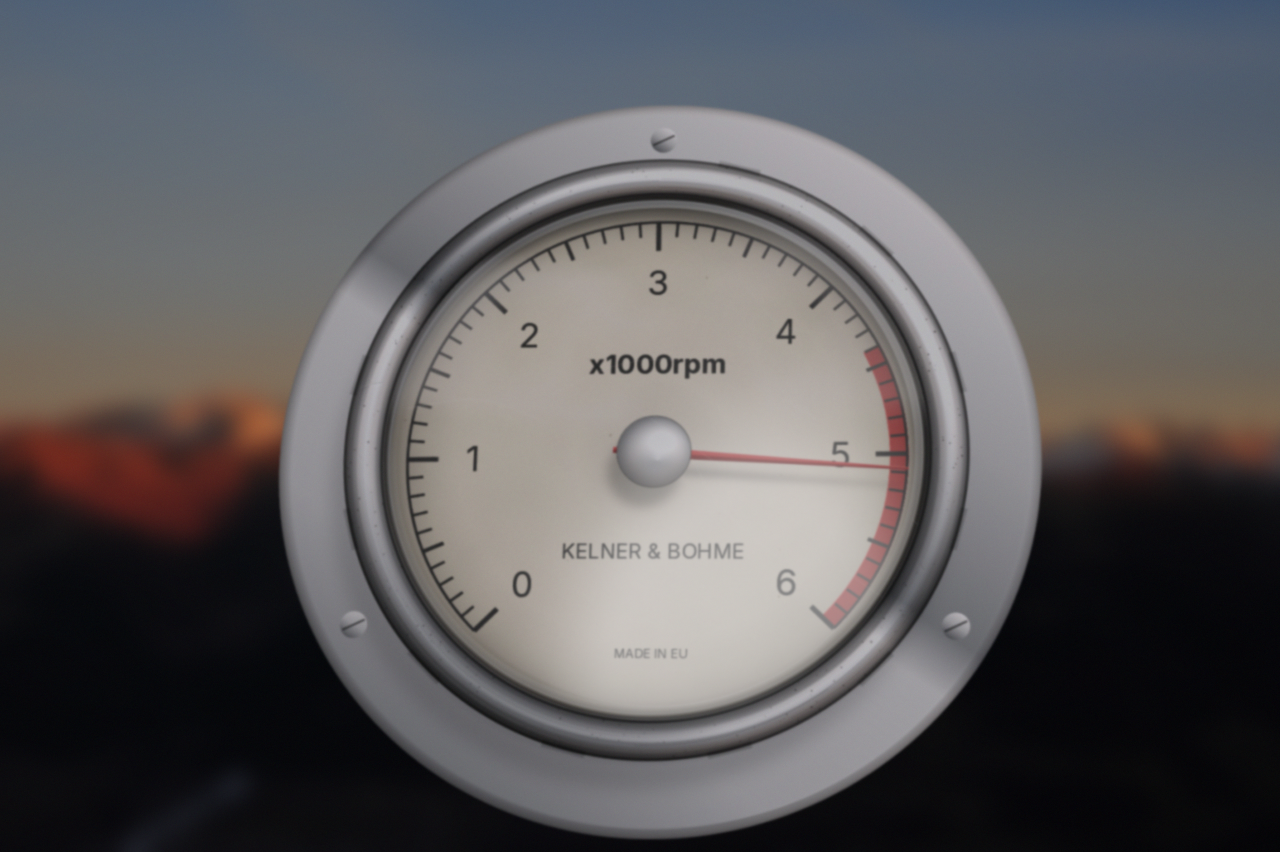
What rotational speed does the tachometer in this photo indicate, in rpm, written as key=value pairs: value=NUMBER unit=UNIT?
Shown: value=5100 unit=rpm
